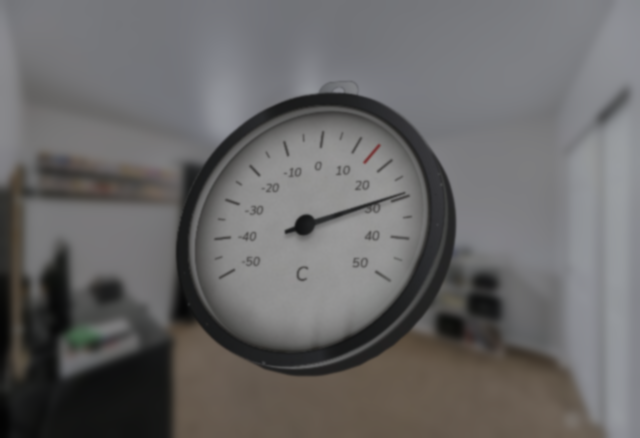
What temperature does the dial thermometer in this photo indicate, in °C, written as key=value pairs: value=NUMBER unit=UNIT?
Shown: value=30 unit=°C
